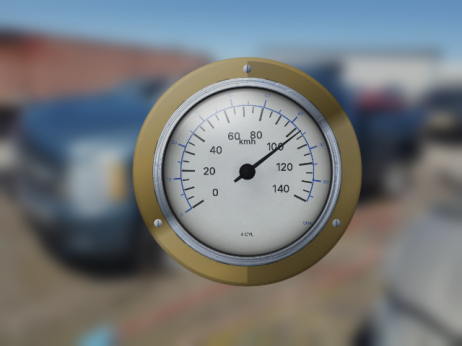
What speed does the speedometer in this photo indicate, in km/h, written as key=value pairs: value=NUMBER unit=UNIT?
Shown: value=102.5 unit=km/h
